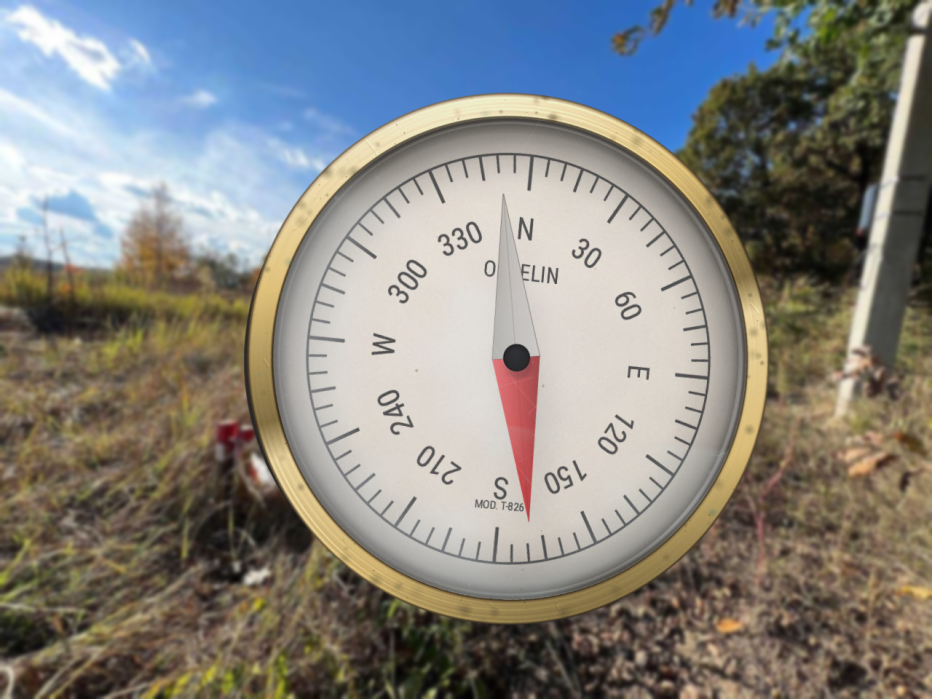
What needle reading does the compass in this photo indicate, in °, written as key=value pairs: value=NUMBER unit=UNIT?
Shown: value=170 unit=°
